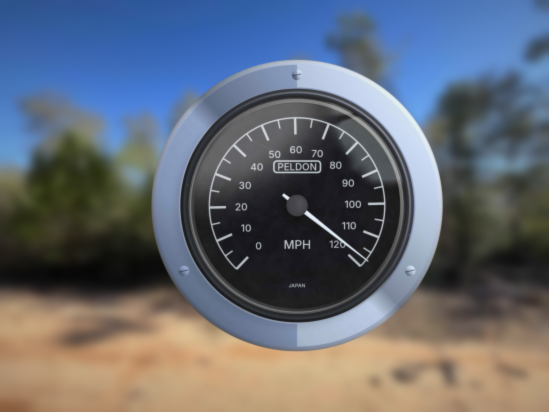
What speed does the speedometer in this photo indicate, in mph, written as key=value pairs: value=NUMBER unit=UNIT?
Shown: value=117.5 unit=mph
